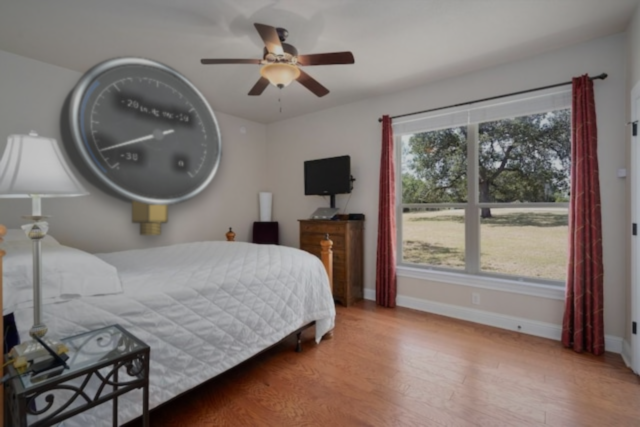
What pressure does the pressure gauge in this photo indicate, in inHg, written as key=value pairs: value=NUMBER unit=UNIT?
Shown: value=-28 unit=inHg
